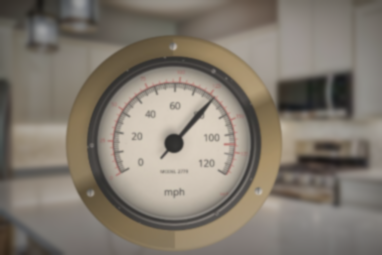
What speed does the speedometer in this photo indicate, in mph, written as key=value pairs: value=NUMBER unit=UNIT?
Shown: value=80 unit=mph
